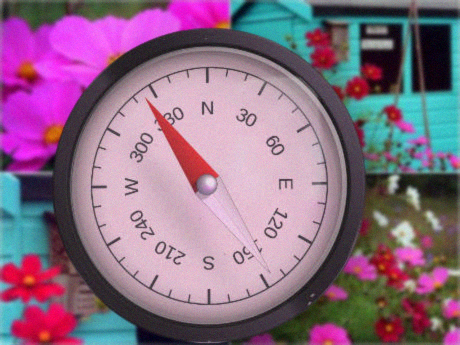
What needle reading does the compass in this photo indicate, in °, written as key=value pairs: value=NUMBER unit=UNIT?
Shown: value=325 unit=°
